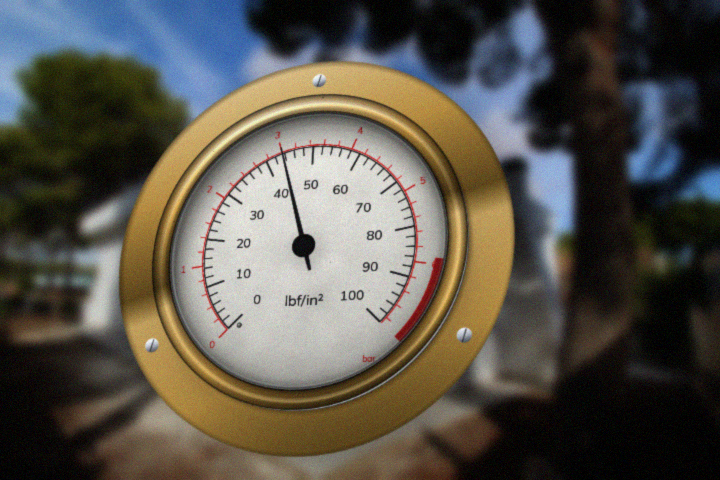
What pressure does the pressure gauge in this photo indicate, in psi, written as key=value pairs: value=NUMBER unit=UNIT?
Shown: value=44 unit=psi
